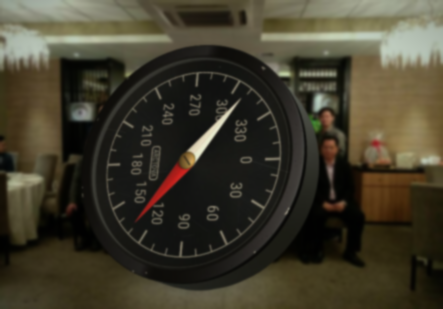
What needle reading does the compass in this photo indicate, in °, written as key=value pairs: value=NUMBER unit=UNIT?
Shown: value=130 unit=°
